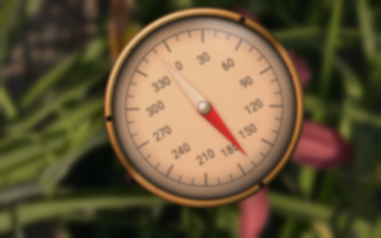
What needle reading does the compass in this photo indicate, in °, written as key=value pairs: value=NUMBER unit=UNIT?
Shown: value=170 unit=°
